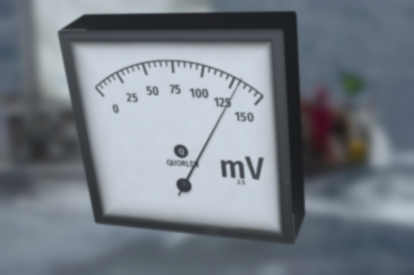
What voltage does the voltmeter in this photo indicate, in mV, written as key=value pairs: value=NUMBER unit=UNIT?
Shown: value=130 unit=mV
